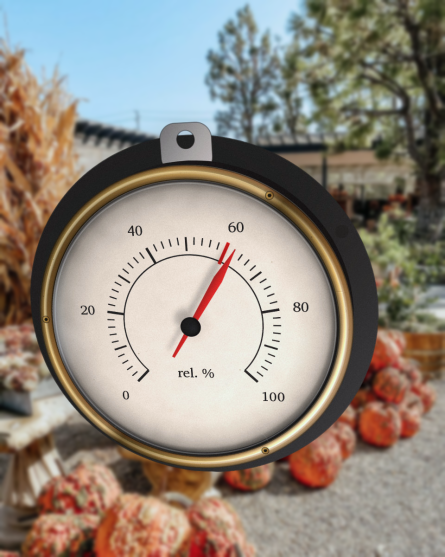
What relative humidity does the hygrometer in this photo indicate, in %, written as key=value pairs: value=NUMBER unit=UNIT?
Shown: value=62 unit=%
